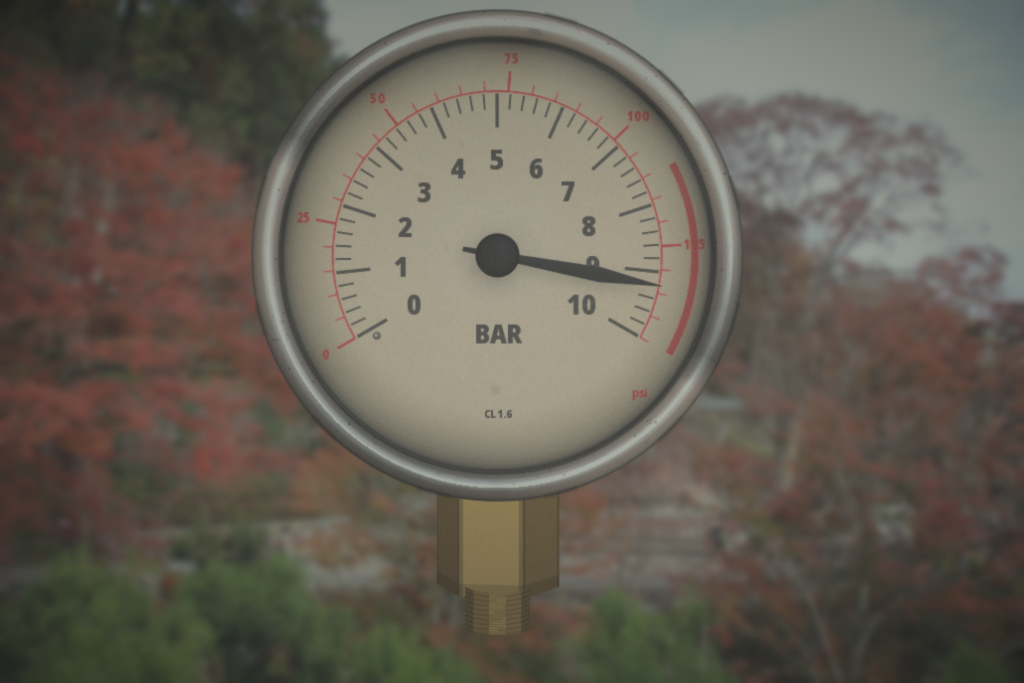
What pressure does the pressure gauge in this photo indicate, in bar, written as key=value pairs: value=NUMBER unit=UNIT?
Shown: value=9.2 unit=bar
